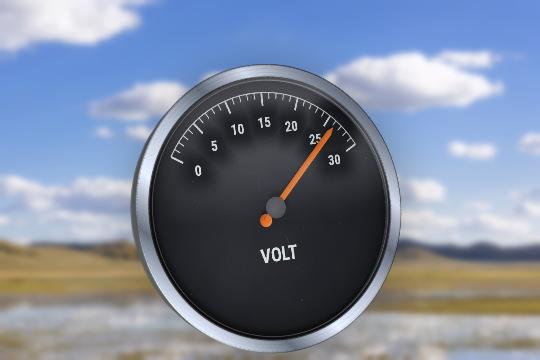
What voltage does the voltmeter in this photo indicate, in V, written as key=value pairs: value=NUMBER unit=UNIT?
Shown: value=26 unit=V
